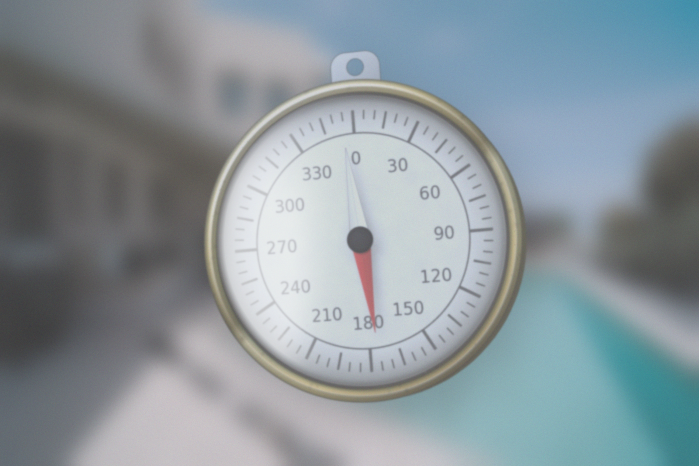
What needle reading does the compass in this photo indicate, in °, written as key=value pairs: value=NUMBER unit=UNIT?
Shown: value=175 unit=°
